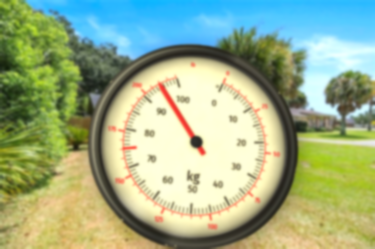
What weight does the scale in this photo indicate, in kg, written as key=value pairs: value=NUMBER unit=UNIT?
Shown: value=95 unit=kg
